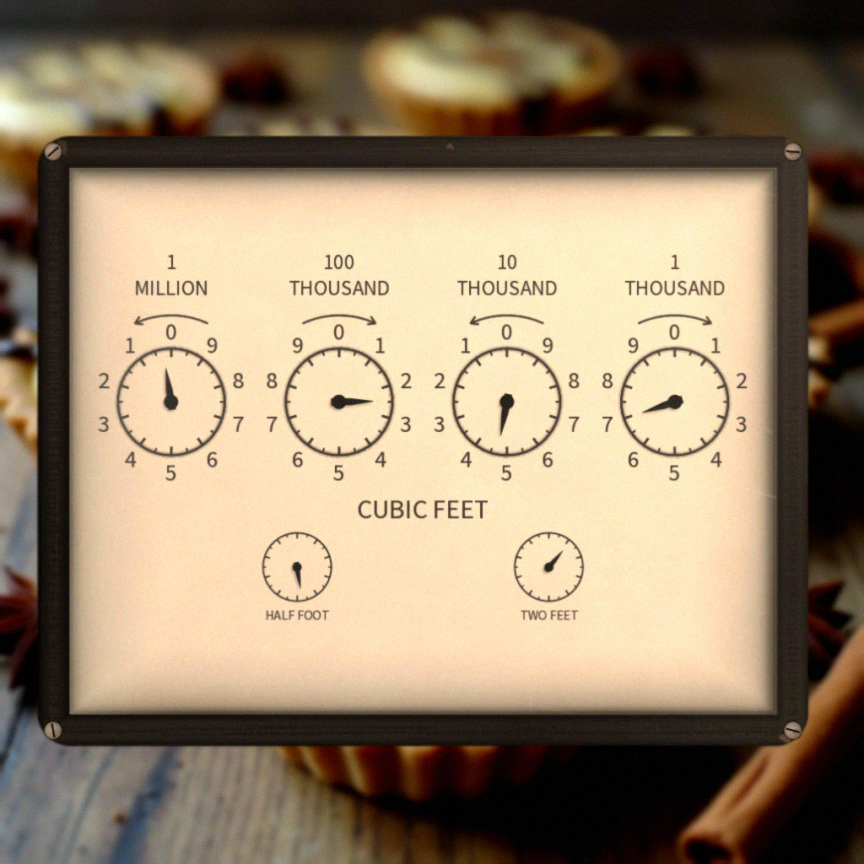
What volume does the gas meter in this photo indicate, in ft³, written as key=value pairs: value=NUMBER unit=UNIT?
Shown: value=24700 unit=ft³
